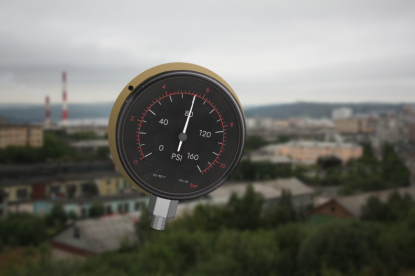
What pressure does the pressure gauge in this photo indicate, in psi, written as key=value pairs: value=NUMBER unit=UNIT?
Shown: value=80 unit=psi
